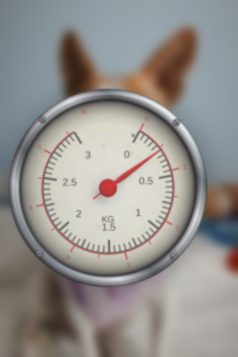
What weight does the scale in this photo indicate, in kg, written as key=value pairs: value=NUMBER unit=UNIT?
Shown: value=0.25 unit=kg
